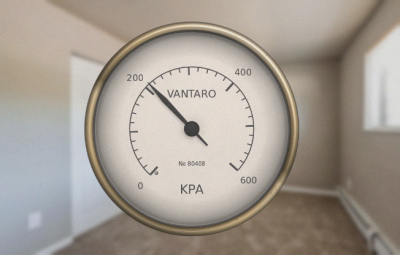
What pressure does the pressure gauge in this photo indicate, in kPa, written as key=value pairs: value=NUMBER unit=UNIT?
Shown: value=210 unit=kPa
